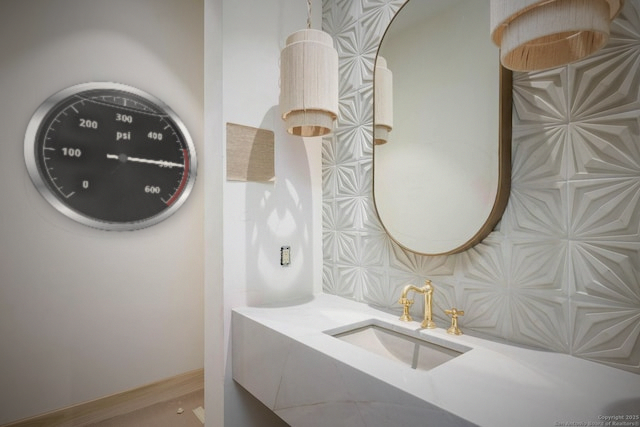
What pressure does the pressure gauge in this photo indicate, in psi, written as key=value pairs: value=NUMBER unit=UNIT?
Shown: value=500 unit=psi
